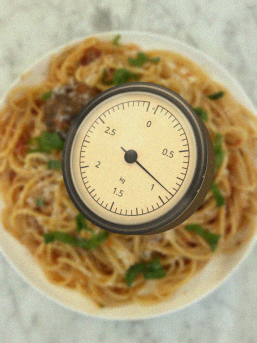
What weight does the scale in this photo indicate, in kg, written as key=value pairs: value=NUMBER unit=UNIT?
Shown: value=0.9 unit=kg
